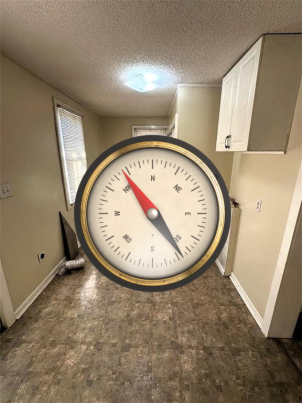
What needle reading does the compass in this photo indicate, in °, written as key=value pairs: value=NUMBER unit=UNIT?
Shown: value=325 unit=°
